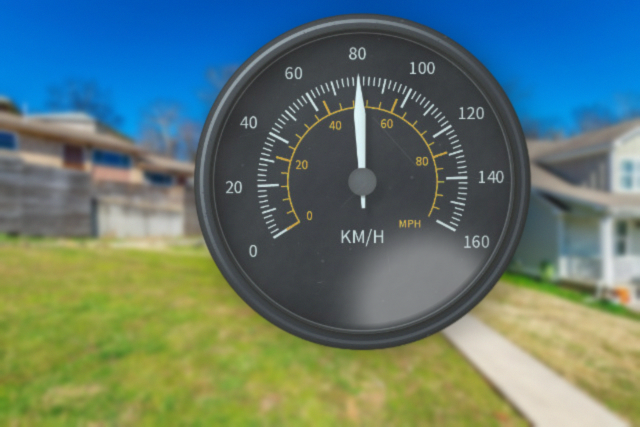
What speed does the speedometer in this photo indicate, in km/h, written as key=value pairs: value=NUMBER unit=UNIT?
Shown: value=80 unit=km/h
